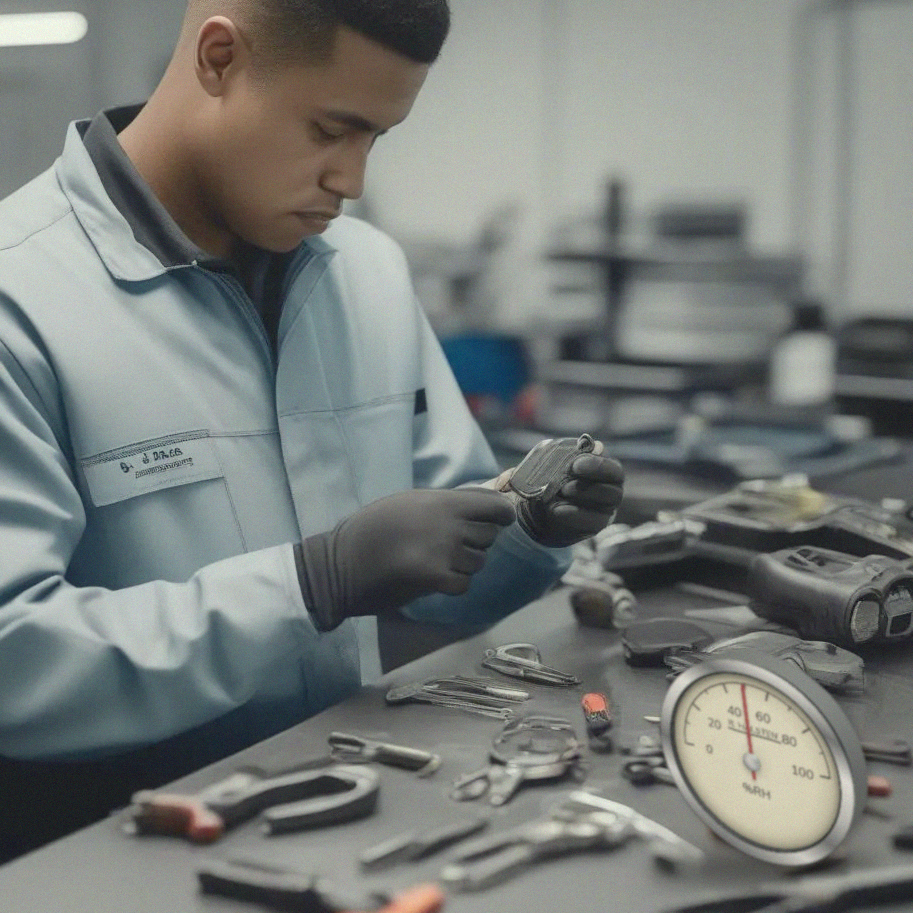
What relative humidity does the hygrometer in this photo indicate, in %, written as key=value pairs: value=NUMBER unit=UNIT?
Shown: value=50 unit=%
